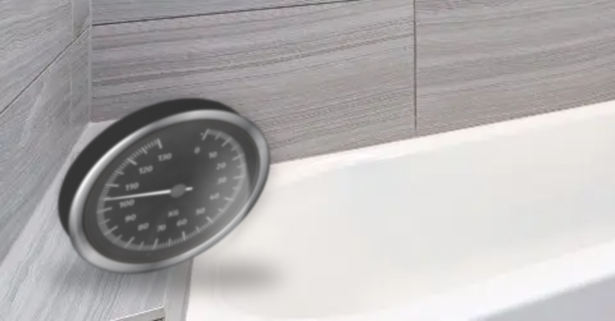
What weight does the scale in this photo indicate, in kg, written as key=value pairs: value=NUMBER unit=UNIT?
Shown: value=105 unit=kg
